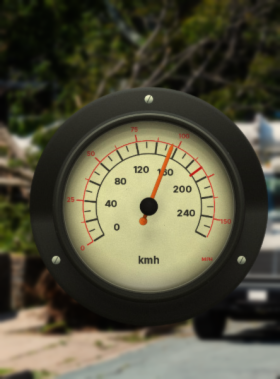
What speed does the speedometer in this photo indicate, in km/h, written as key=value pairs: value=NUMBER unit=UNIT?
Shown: value=155 unit=km/h
